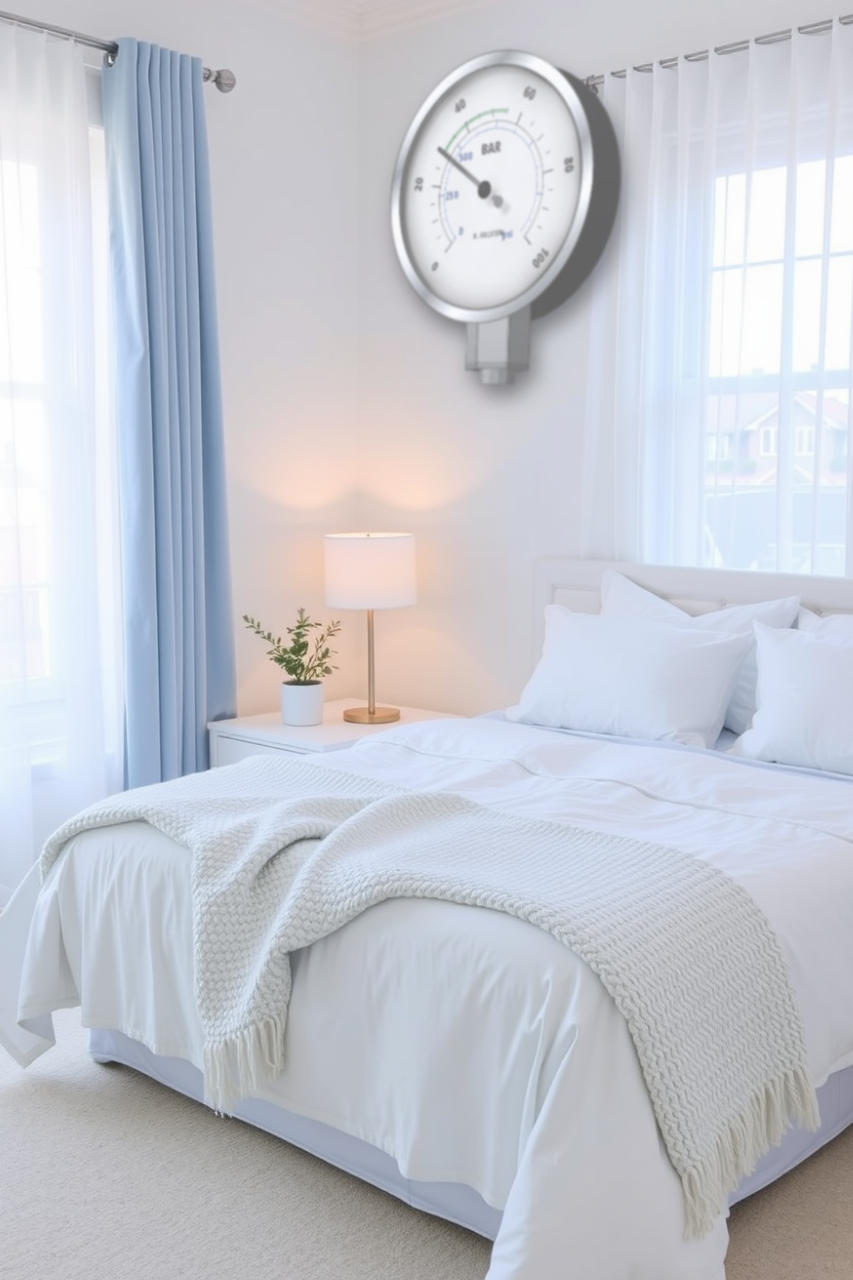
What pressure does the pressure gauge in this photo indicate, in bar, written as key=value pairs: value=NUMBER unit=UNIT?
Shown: value=30 unit=bar
